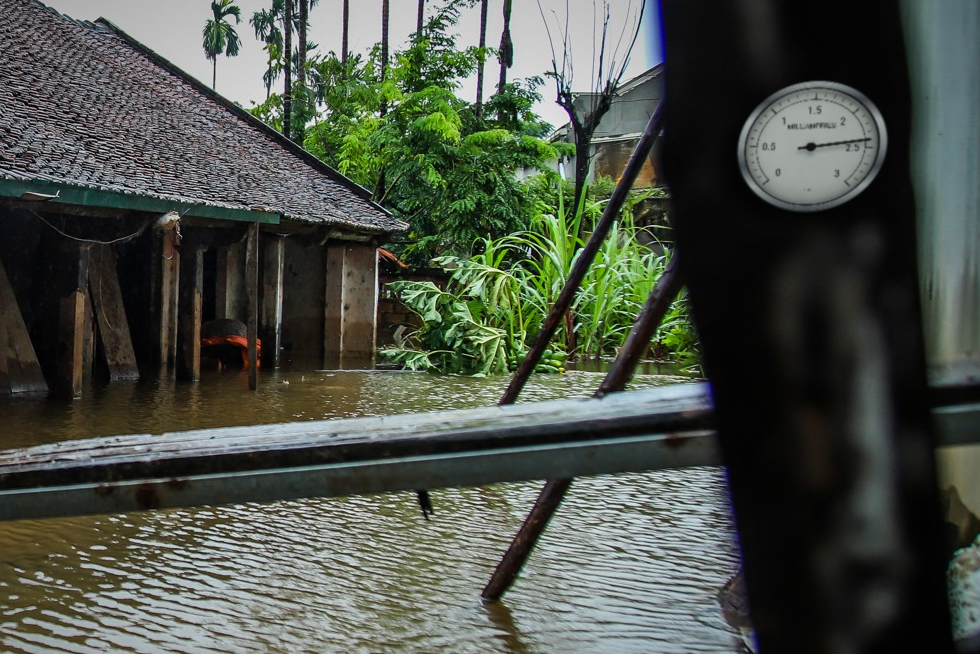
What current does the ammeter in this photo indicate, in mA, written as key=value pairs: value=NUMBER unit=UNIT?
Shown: value=2.4 unit=mA
